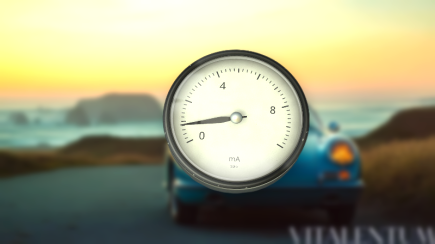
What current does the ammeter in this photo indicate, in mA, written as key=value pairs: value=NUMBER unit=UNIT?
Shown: value=0.8 unit=mA
